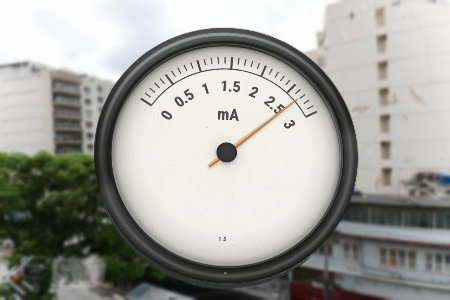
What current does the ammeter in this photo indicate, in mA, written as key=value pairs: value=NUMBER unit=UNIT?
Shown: value=2.7 unit=mA
